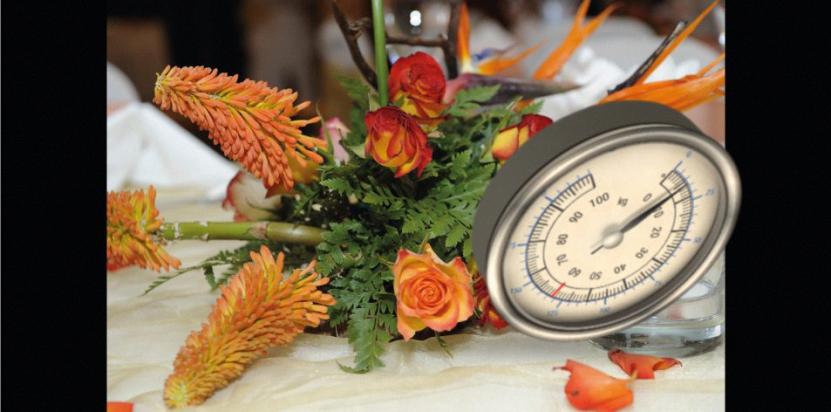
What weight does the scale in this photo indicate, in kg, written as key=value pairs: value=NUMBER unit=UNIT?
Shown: value=5 unit=kg
